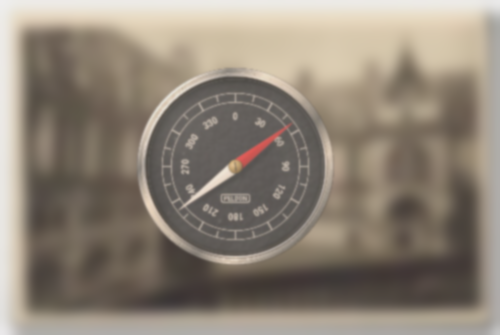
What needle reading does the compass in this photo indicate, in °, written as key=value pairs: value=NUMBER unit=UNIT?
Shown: value=52.5 unit=°
